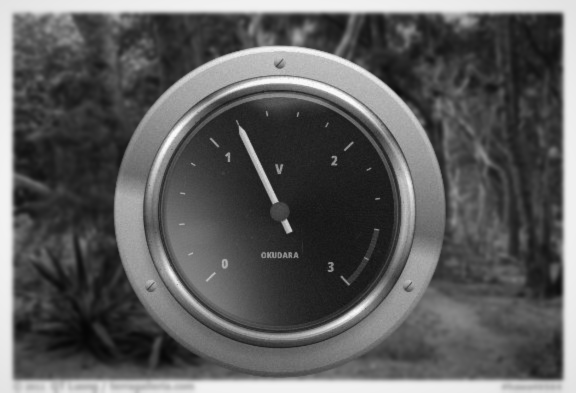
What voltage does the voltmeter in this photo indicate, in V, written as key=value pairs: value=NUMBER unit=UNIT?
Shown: value=1.2 unit=V
